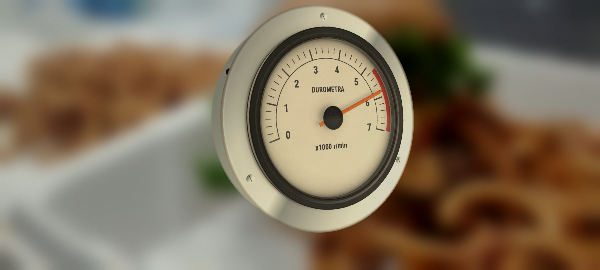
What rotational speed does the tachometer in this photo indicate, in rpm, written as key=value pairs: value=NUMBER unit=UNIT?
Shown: value=5800 unit=rpm
